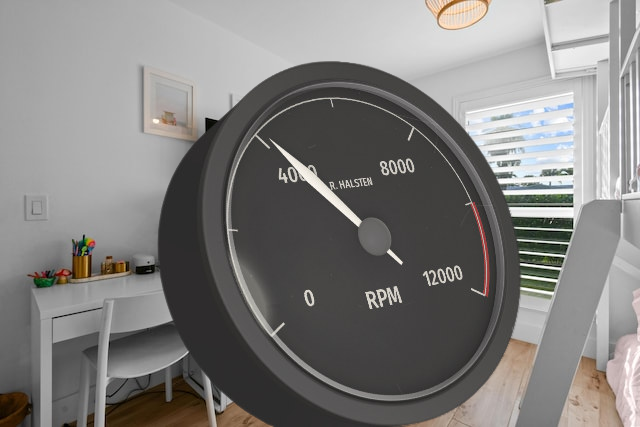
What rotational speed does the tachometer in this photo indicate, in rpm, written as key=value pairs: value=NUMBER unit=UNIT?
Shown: value=4000 unit=rpm
